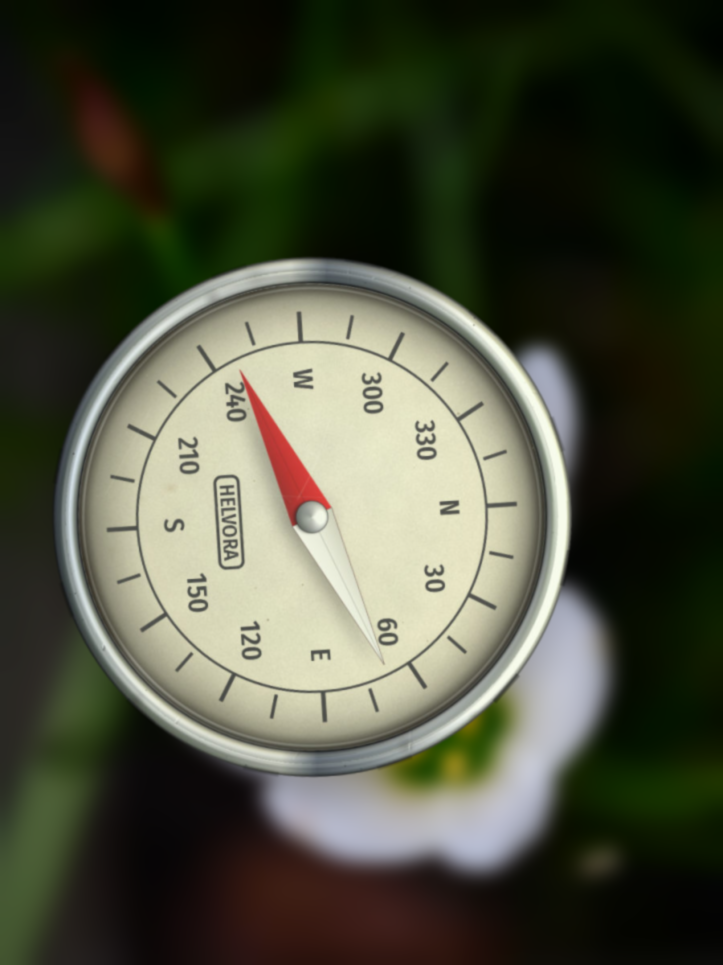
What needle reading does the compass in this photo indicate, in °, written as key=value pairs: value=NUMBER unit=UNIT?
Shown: value=247.5 unit=°
